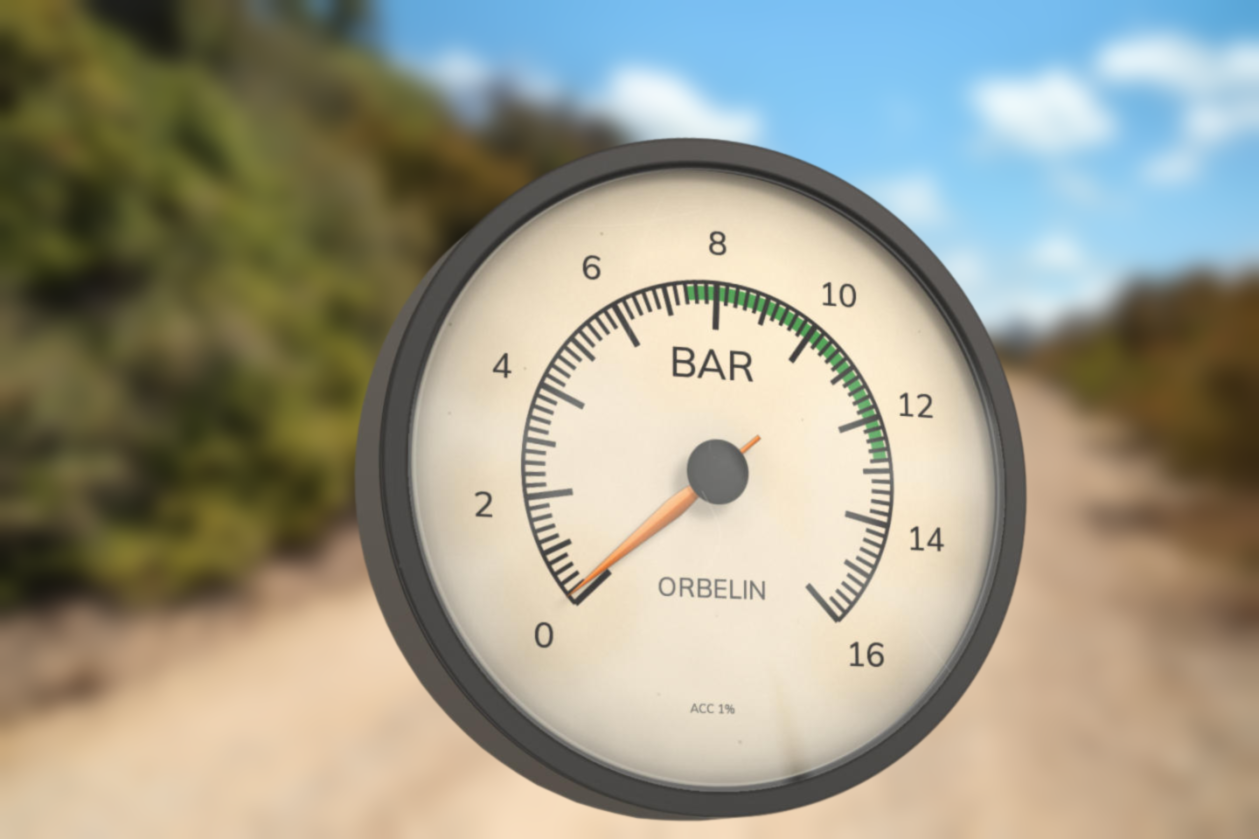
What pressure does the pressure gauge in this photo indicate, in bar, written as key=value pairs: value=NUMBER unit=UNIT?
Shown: value=0.2 unit=bar
